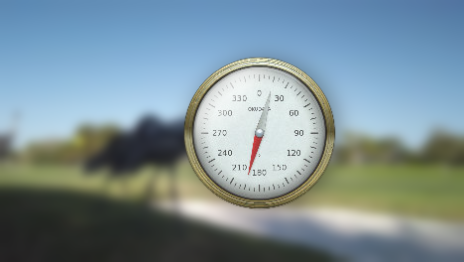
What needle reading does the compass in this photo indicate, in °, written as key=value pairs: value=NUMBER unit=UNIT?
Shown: value=195 unit=°
